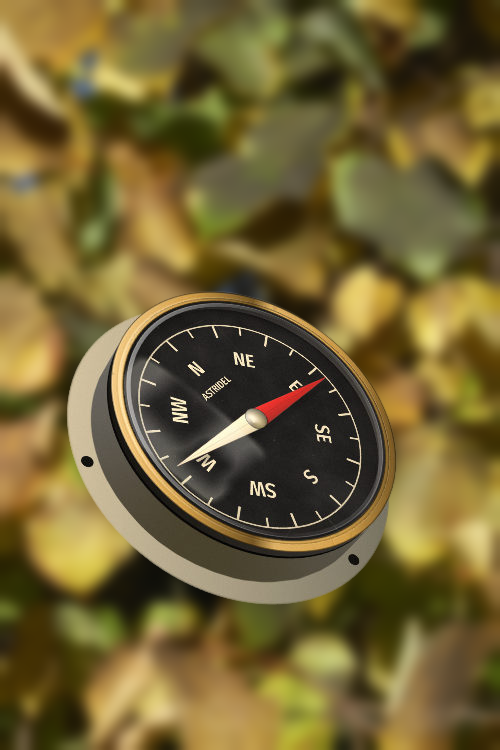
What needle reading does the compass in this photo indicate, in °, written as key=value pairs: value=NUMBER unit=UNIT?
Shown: value=97.5 unit=°
